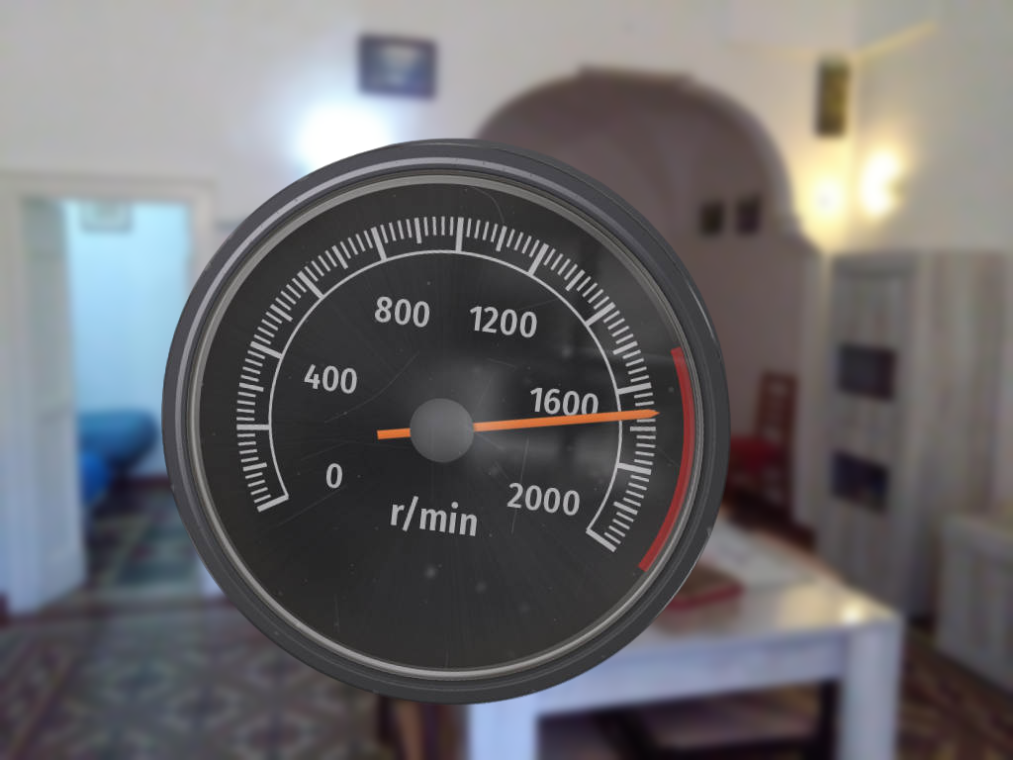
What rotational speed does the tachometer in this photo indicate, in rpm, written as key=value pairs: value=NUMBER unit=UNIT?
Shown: value=1660 unit=rpm
